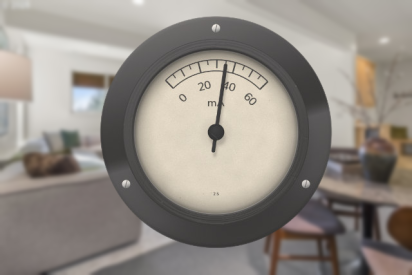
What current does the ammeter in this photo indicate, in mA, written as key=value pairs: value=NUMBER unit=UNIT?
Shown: value=35 unit=mA
